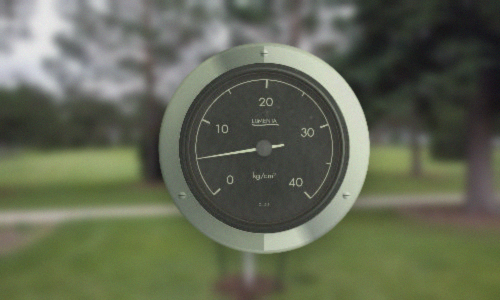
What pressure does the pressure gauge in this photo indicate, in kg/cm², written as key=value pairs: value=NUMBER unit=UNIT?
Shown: value=5 unit=kg/cm²
